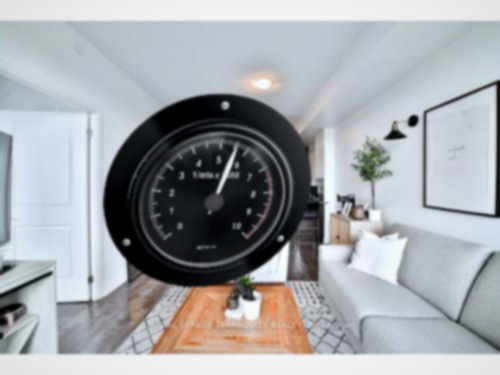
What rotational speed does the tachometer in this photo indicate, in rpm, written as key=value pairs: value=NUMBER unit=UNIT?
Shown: value=5500 unit=rpm
